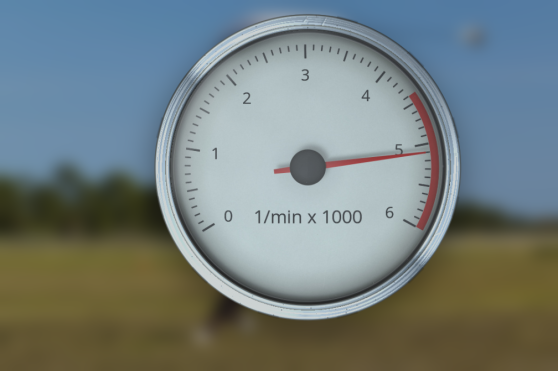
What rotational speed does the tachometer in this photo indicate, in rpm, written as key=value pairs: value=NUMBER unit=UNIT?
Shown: value=5100 unit=rpm
